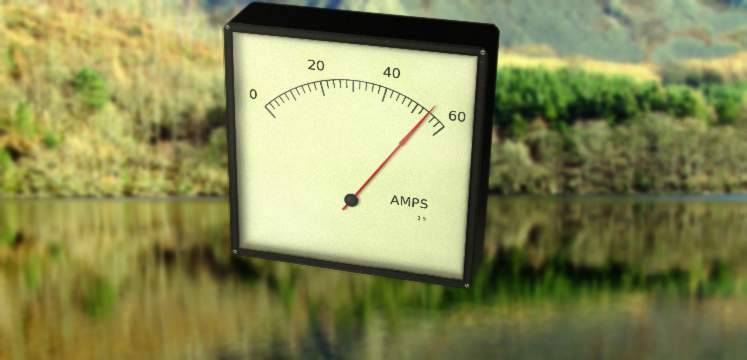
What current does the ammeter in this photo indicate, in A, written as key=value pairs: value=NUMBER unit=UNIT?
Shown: value=54 unit=A
